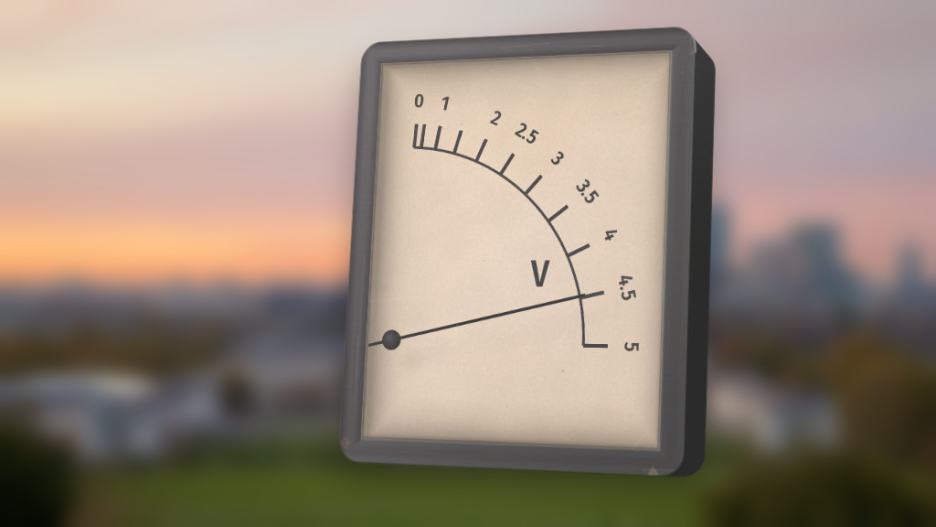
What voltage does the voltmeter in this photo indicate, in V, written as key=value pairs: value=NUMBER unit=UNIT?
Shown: value=4.5 unit=V
